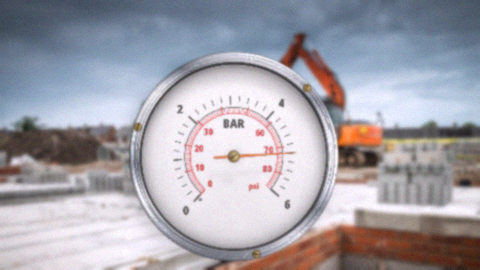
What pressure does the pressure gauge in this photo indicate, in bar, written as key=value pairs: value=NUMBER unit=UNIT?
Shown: value=5 unit=bar
